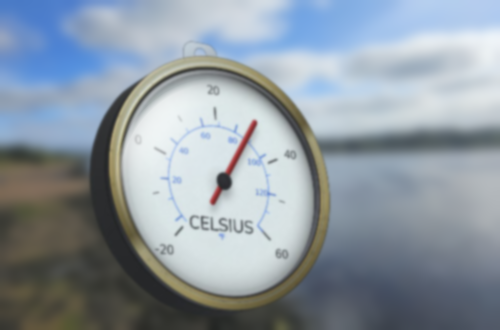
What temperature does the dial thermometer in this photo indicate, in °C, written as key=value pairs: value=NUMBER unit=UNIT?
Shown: value=30 unit=°C
